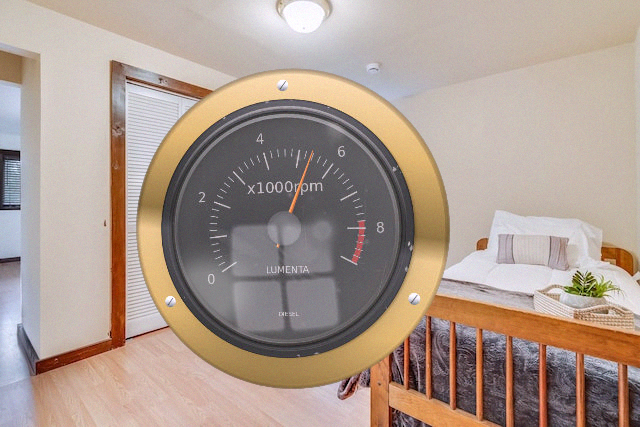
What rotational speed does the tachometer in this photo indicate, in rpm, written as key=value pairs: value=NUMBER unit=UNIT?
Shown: value=5400 unit=rpm
